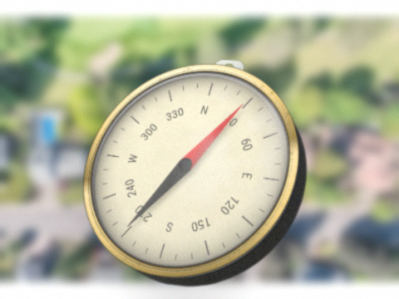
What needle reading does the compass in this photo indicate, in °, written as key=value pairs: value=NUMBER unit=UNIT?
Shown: value=30 unit=°
